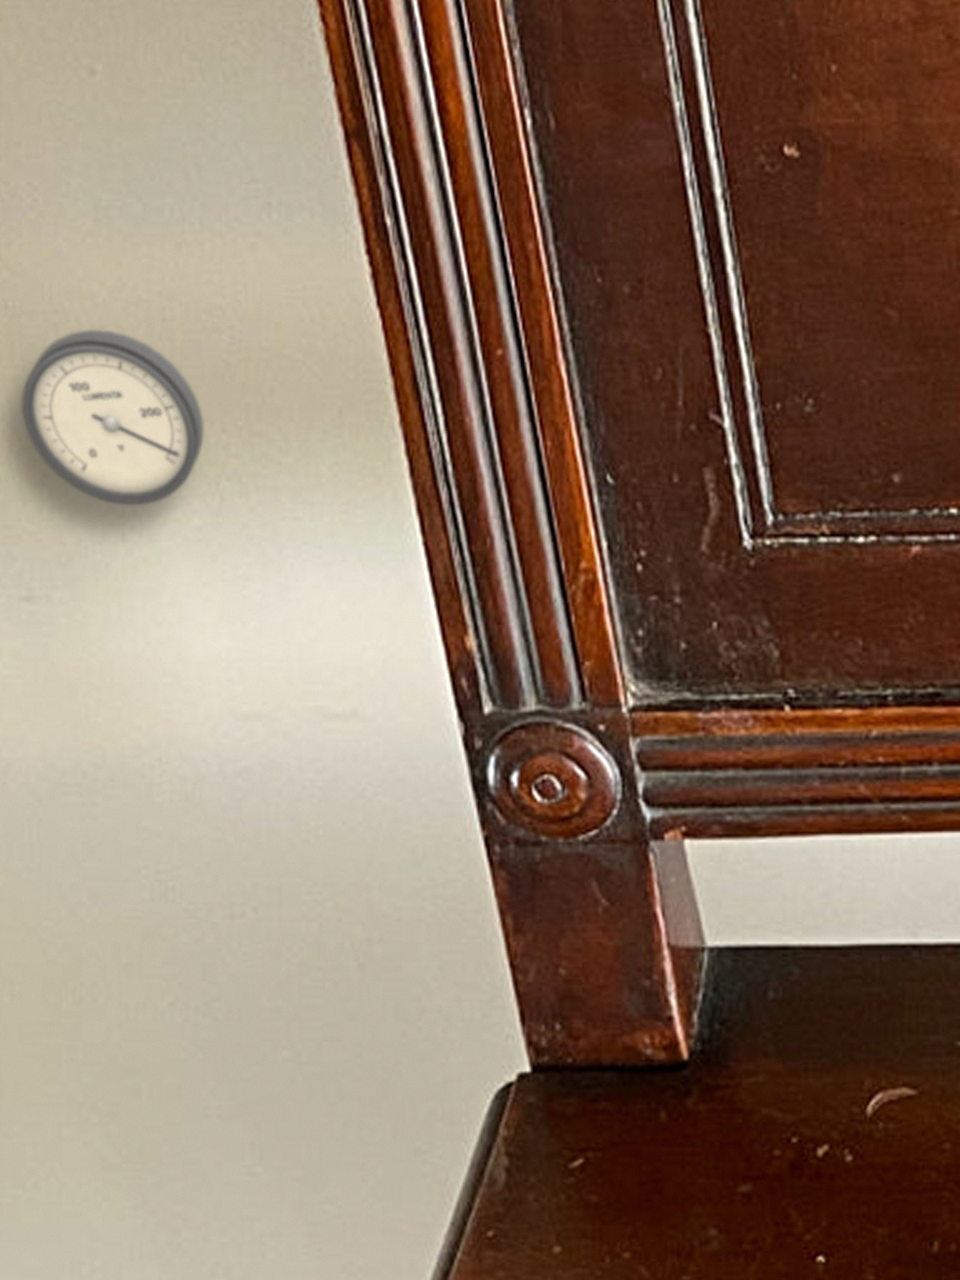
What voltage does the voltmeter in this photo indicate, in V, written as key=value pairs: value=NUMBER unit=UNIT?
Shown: value=240 unit=V
